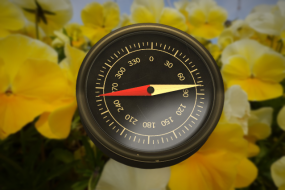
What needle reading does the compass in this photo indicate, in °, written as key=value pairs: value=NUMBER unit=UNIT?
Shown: value=260 unit=°
